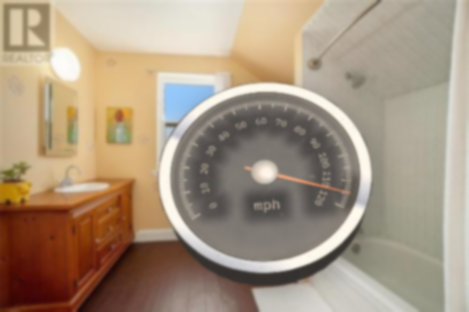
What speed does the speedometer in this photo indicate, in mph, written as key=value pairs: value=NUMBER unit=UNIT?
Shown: value=115 unit=mph
